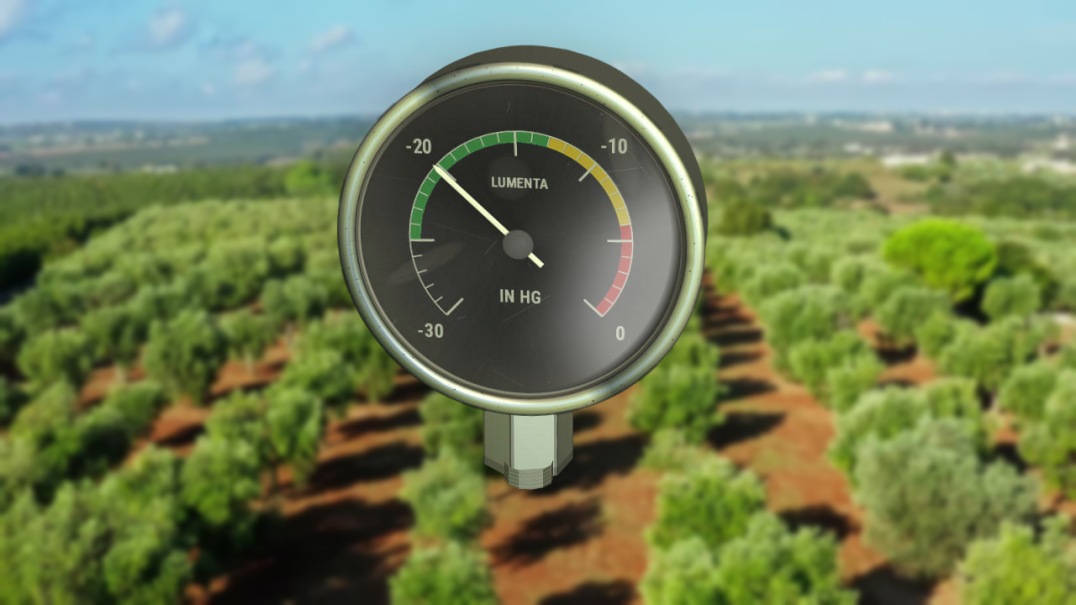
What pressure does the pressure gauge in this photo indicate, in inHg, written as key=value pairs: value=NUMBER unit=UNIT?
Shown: value=-20 unit=inHg
